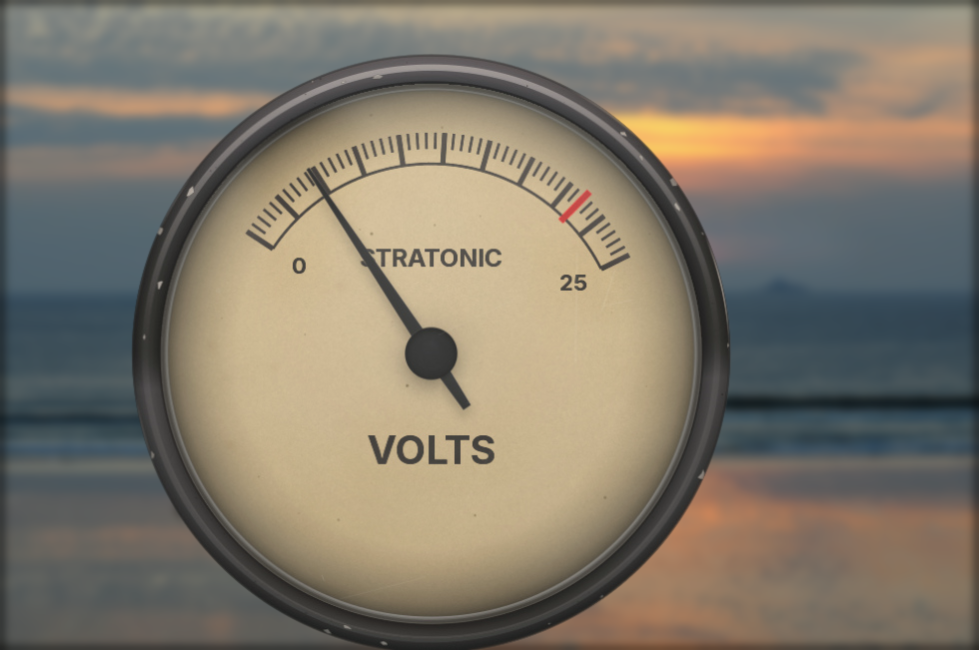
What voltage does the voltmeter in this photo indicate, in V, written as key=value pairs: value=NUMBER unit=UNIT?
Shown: value=4.75 unit=V
